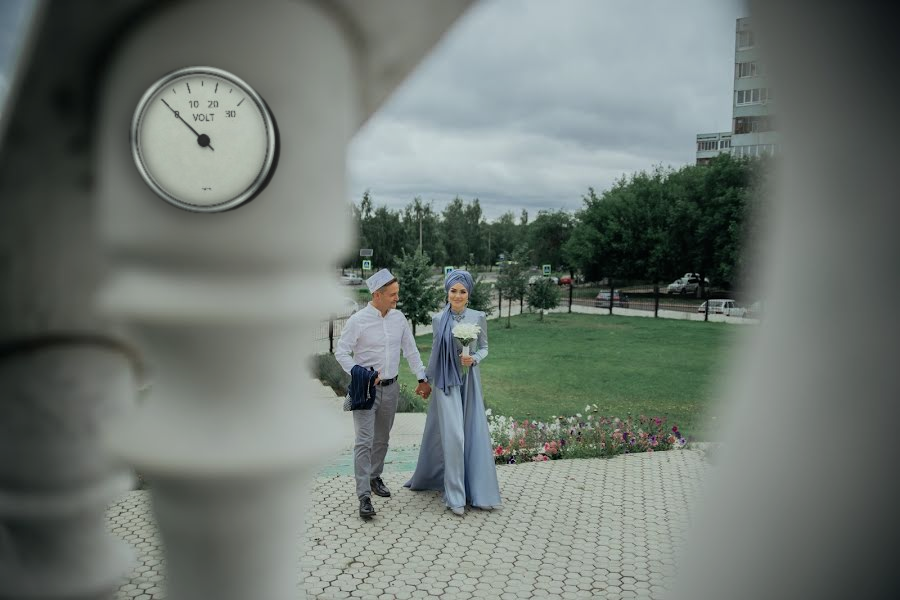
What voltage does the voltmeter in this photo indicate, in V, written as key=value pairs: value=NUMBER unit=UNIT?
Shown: value=0 unit=V
